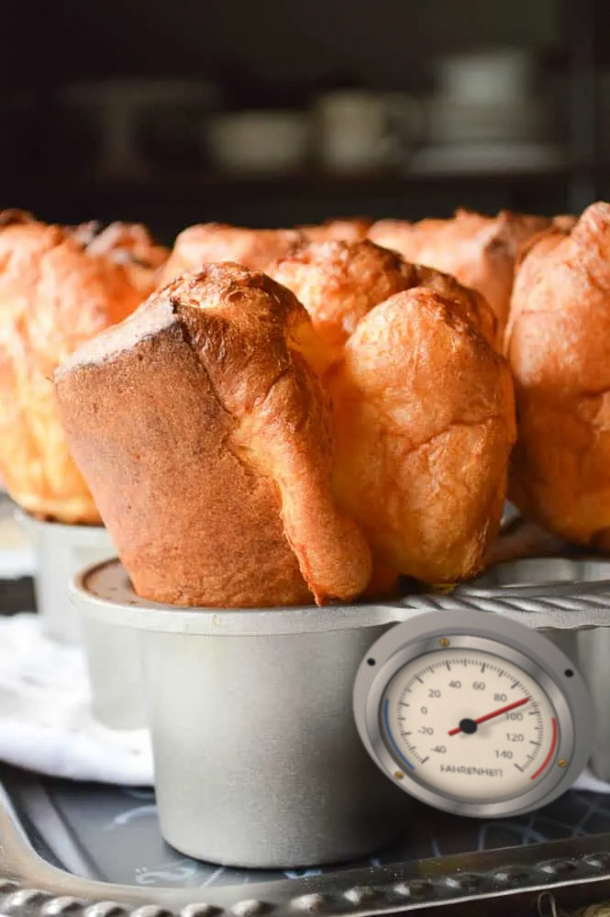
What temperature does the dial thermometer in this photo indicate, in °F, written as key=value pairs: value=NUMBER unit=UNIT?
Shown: value=90 unit=°F
